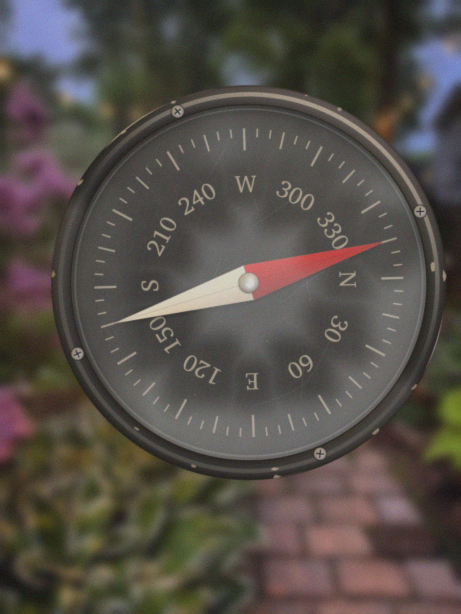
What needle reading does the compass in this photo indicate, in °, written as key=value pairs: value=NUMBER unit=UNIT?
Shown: value=345 unit=°
